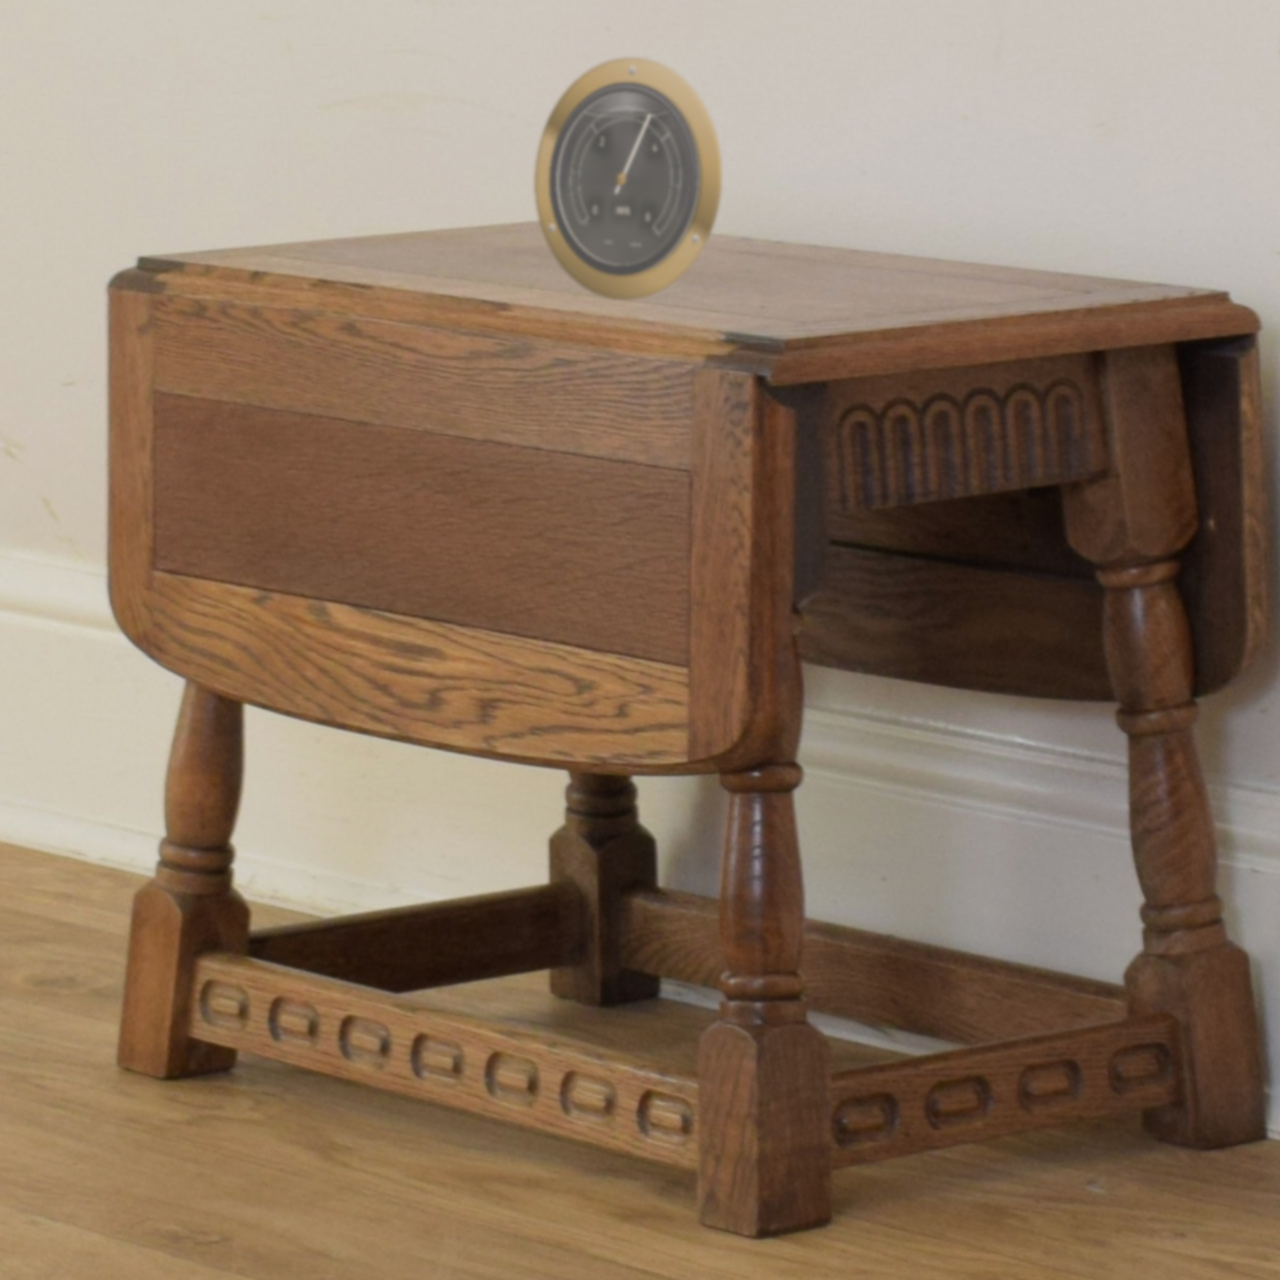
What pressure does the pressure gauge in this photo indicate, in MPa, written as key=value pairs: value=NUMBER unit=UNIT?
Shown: value=3.5 unit=MPa
